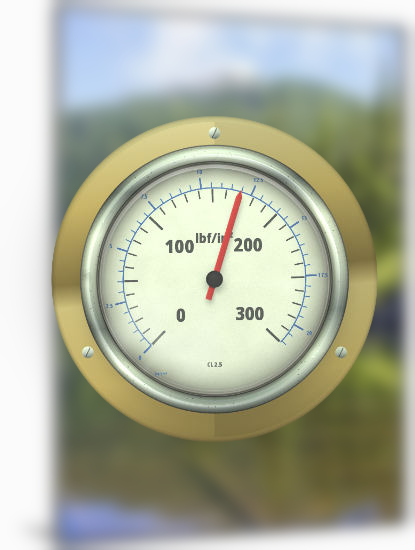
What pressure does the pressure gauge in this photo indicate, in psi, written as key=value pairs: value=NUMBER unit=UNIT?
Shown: value=170 unit=psi
